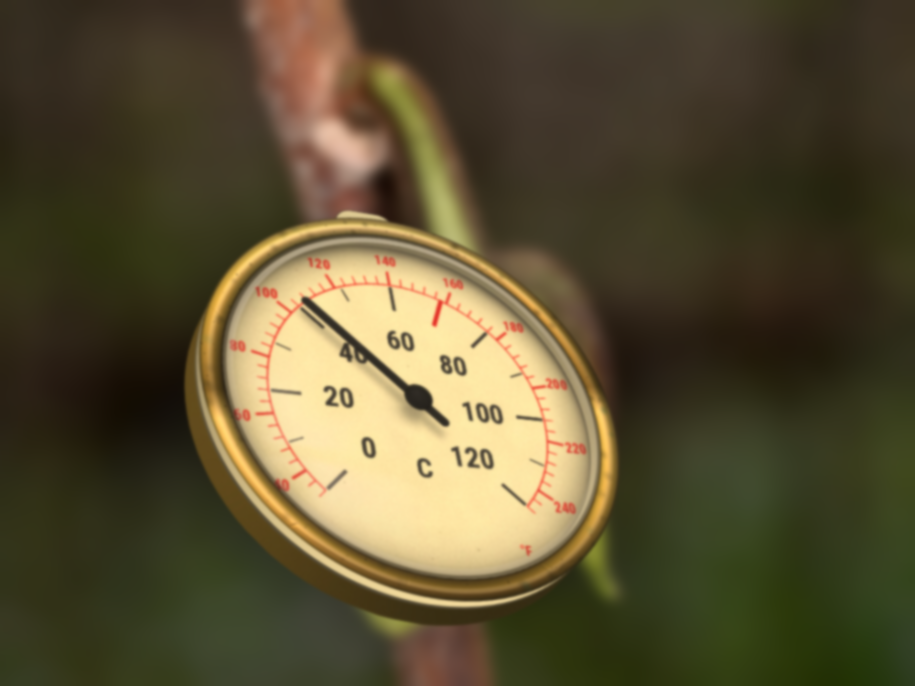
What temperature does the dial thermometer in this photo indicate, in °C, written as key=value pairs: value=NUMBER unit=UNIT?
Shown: value=40 unit=°C
